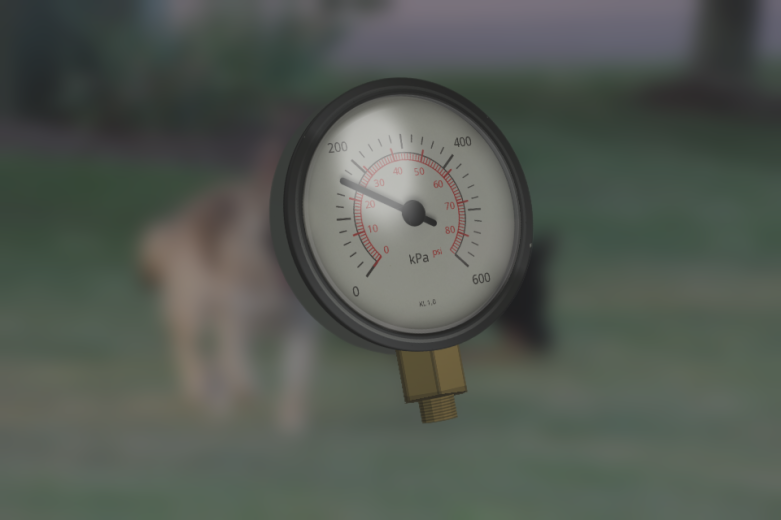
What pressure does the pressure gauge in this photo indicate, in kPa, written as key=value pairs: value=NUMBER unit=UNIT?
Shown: value=160 unit=kPa
